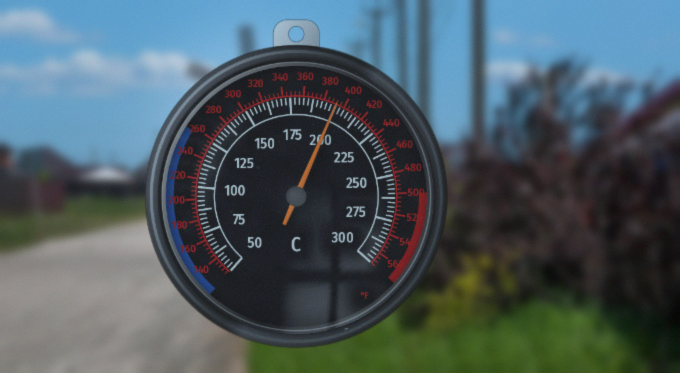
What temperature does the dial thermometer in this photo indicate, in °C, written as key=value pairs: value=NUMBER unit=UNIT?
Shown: value=200 unit=°C
